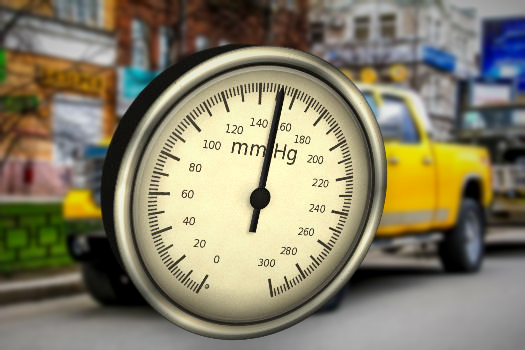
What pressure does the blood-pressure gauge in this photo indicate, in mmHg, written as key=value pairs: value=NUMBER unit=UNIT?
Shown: value=150 unit=mmHg
